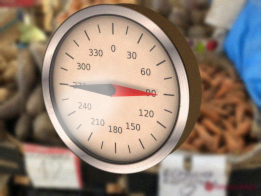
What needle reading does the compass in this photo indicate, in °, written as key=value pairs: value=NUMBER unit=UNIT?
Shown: value=90 unit=°
